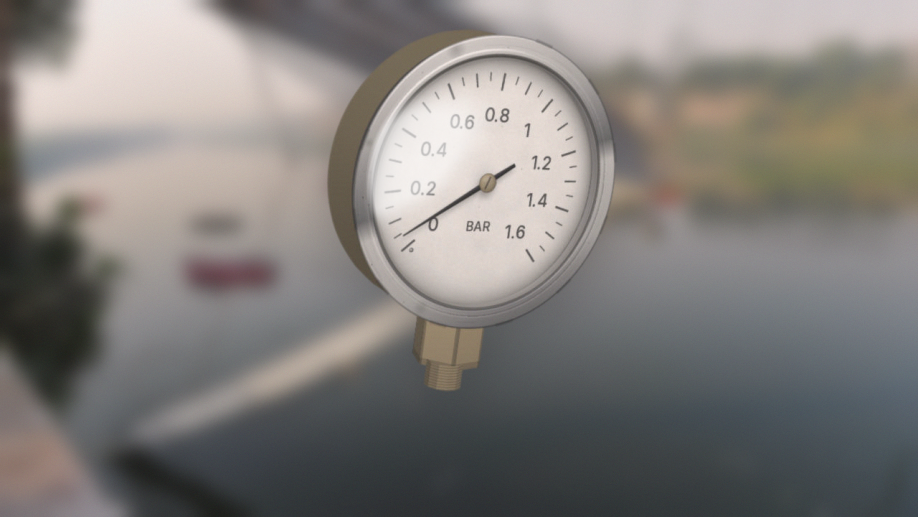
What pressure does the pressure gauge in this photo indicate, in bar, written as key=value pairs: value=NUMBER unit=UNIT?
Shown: value=0.05 unit=bar
